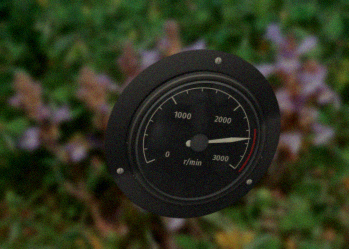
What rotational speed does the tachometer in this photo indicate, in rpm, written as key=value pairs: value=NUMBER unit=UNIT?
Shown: value=2500 unit=rpm
